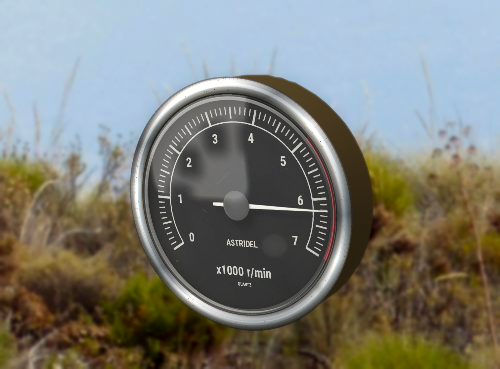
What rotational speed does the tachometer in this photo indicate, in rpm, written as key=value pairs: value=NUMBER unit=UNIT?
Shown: value=6200 unit=rpm
